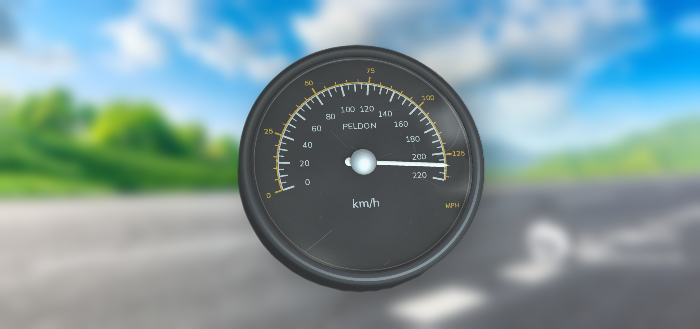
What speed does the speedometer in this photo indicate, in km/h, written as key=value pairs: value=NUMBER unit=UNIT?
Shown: value=210 unit=km/h
